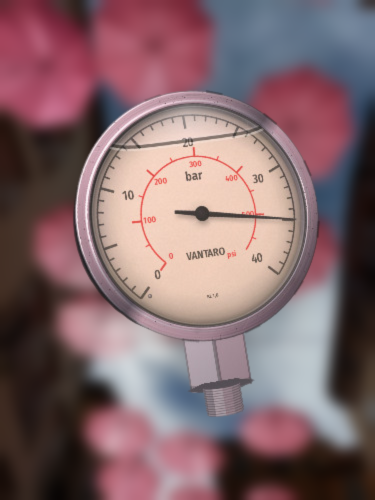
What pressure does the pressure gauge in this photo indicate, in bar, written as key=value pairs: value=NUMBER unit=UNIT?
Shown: value=35 unit=bar
